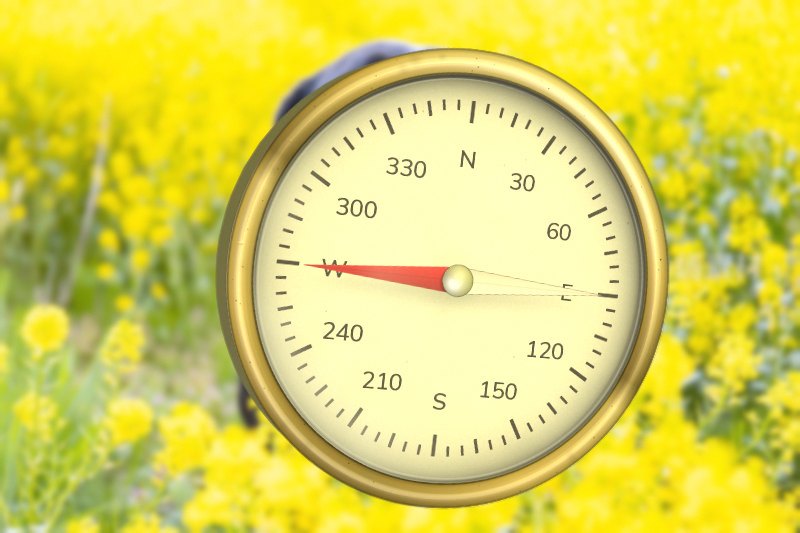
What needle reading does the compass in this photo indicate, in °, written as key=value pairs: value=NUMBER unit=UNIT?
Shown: value=270 unit=°
